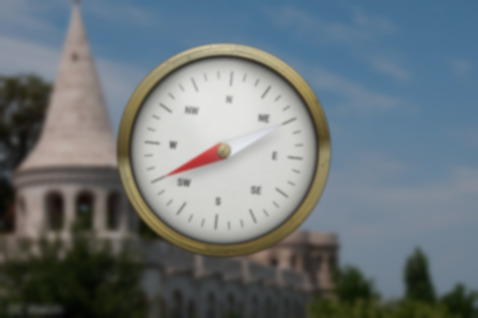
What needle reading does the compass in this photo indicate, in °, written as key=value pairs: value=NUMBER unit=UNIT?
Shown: value=240 unit=°
